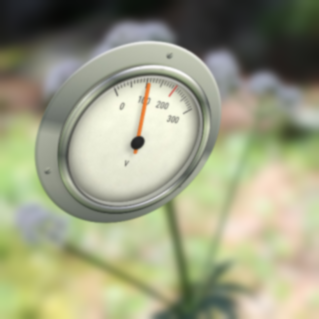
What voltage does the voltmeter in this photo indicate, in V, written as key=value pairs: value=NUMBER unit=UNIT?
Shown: value=100 unit=V
